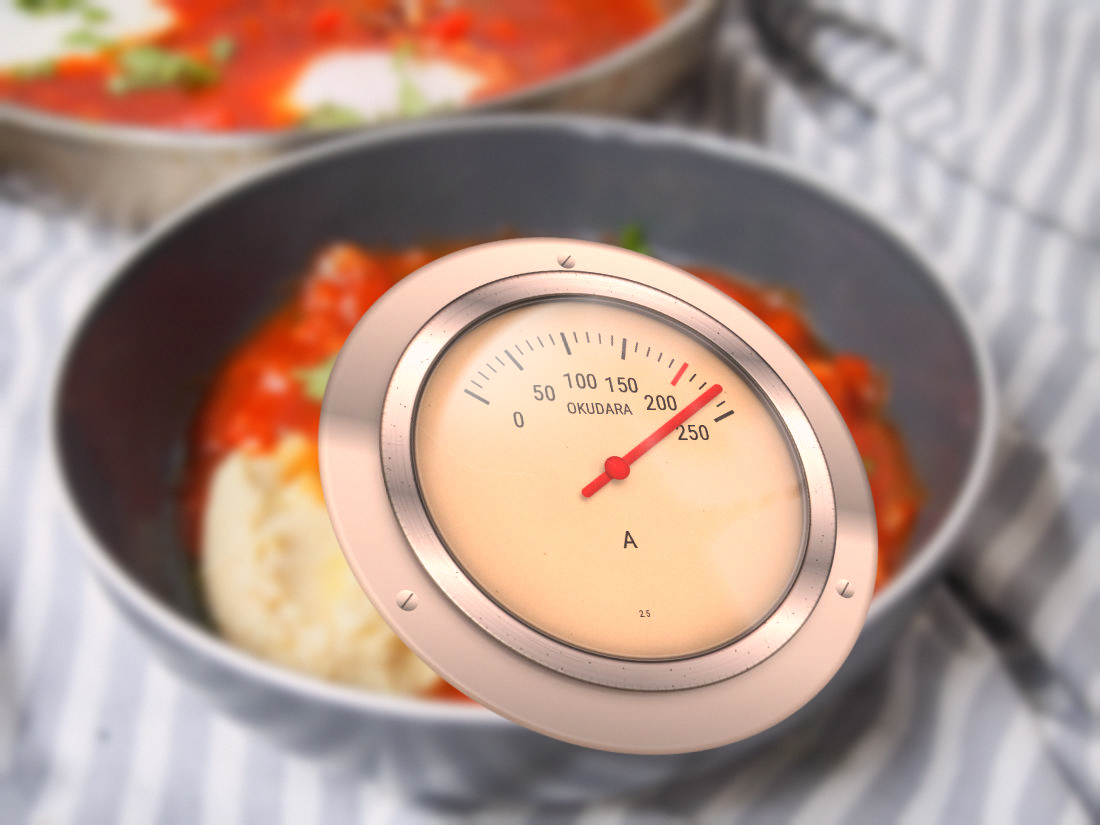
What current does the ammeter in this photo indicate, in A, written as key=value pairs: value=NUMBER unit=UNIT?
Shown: value=230 unit=A
